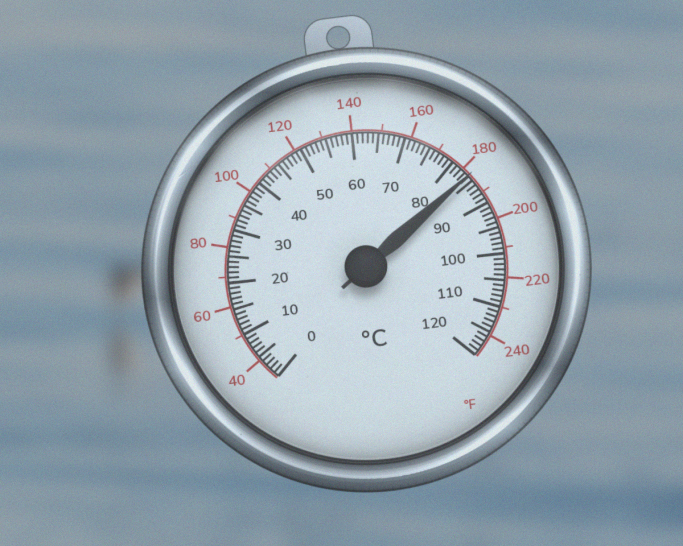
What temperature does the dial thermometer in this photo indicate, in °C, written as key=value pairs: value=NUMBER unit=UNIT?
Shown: value=84 unit=°C
